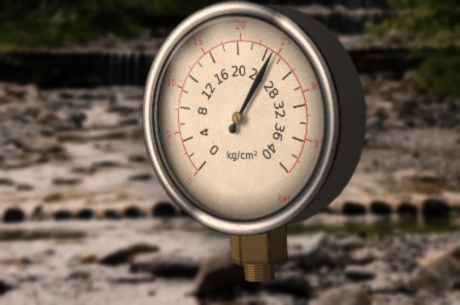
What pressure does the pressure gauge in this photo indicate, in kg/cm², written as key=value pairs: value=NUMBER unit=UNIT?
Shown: value=25 unit=kg/cm²
